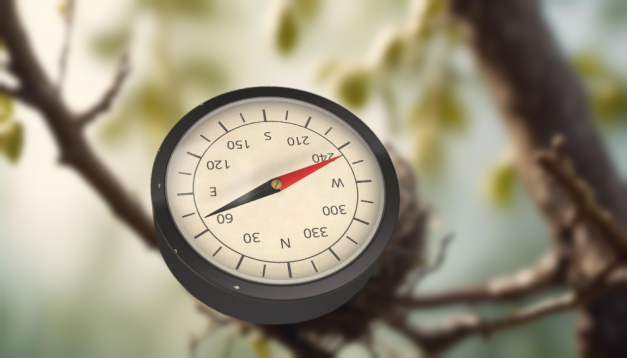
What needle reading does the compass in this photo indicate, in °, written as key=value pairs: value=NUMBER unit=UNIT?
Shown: value=247.5 unit=°
